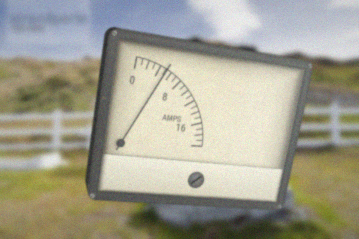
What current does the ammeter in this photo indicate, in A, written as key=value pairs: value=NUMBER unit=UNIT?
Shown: value=5 unit=A
